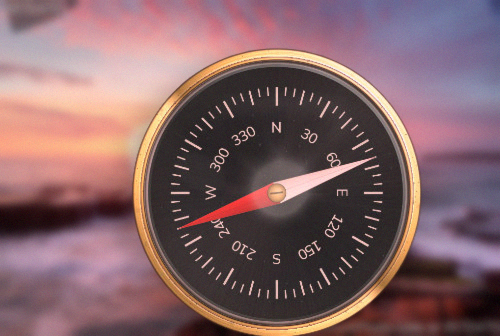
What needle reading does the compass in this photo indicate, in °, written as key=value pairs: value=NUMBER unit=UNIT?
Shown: value=250 unit=°
